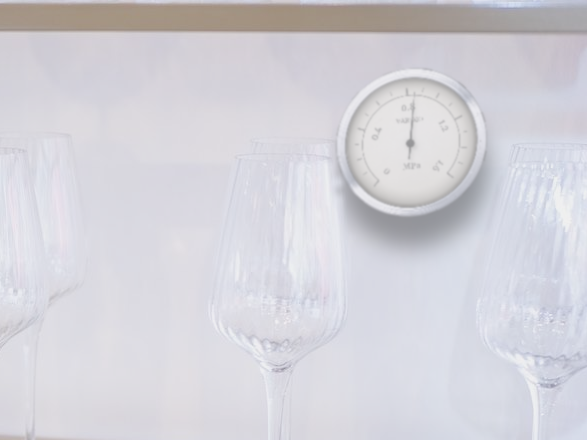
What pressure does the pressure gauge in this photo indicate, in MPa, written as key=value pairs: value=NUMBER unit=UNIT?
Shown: value=0.85 unit=MPa
